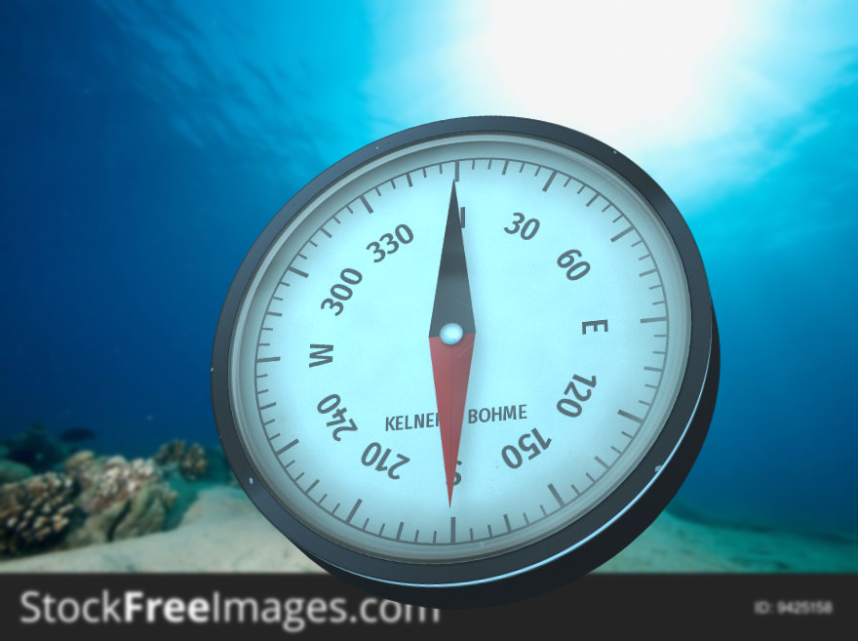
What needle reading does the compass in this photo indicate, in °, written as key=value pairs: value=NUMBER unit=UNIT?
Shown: value=180 unit=°
